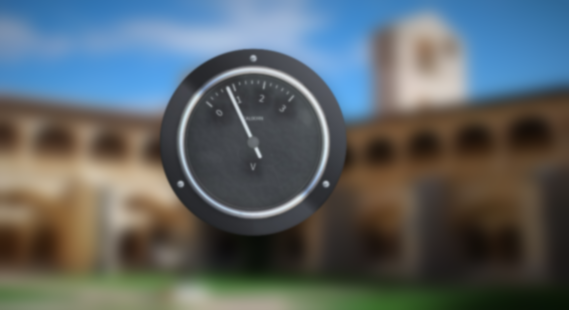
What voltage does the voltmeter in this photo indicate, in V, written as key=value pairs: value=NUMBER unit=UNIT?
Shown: value=0.8 unit=V
